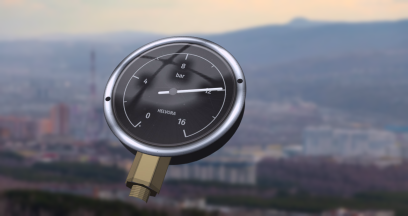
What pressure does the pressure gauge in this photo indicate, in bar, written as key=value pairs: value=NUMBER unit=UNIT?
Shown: value=12 unit=bar
